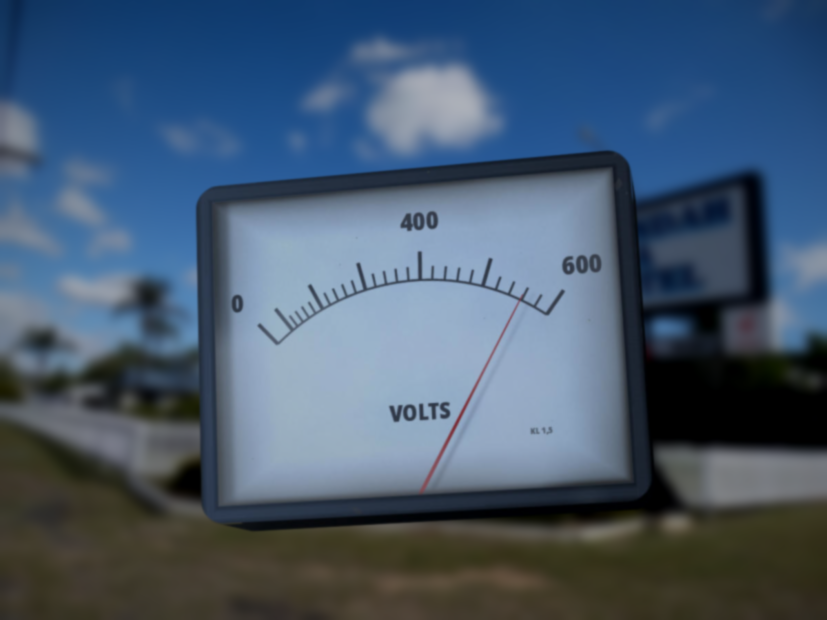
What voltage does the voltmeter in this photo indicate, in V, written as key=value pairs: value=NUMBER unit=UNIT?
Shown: value=560 unit=V
